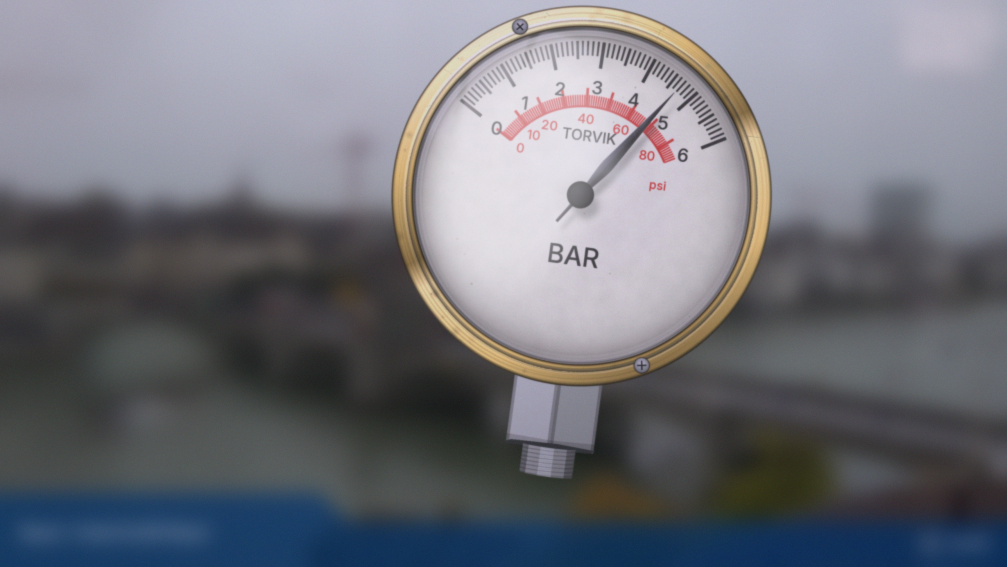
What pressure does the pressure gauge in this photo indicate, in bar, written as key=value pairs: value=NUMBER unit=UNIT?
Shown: value=4.7 unit=bar
